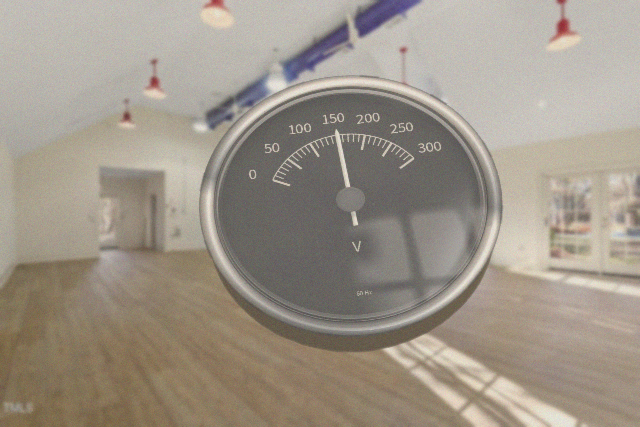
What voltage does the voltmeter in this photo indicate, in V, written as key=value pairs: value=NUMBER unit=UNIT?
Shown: value=150 unit=V
